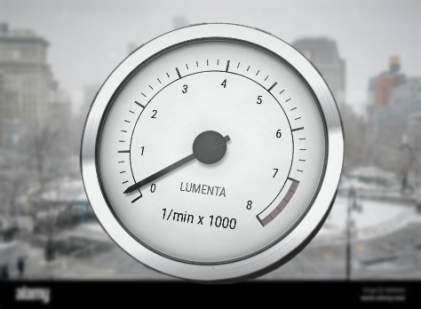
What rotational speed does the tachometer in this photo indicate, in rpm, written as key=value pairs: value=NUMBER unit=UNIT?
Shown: value=200 unit=rpm
